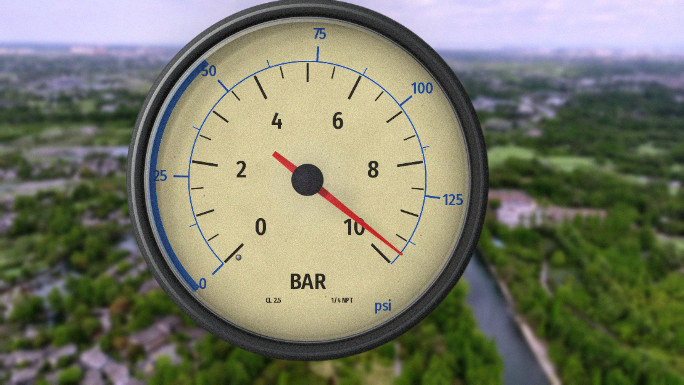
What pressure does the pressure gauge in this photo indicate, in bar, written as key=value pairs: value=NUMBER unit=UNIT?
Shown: value=9.75 unit=bar
